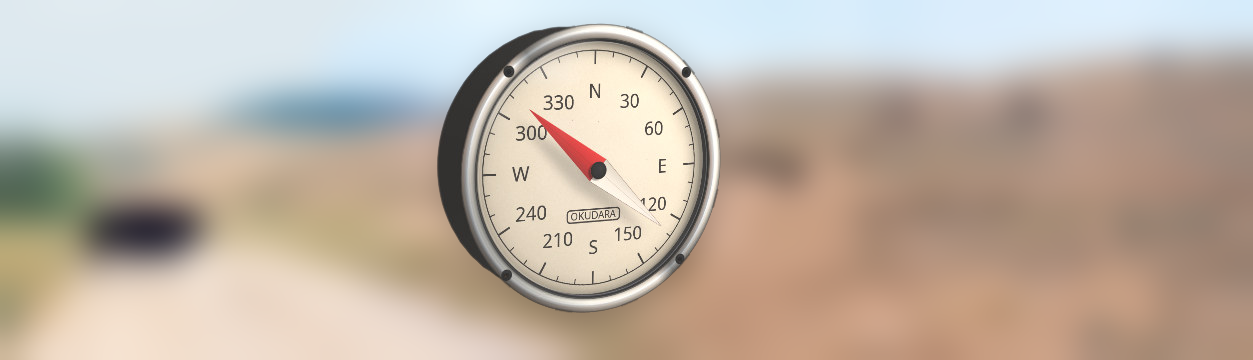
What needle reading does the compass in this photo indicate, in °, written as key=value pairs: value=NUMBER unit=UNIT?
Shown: value=310 unit=°
